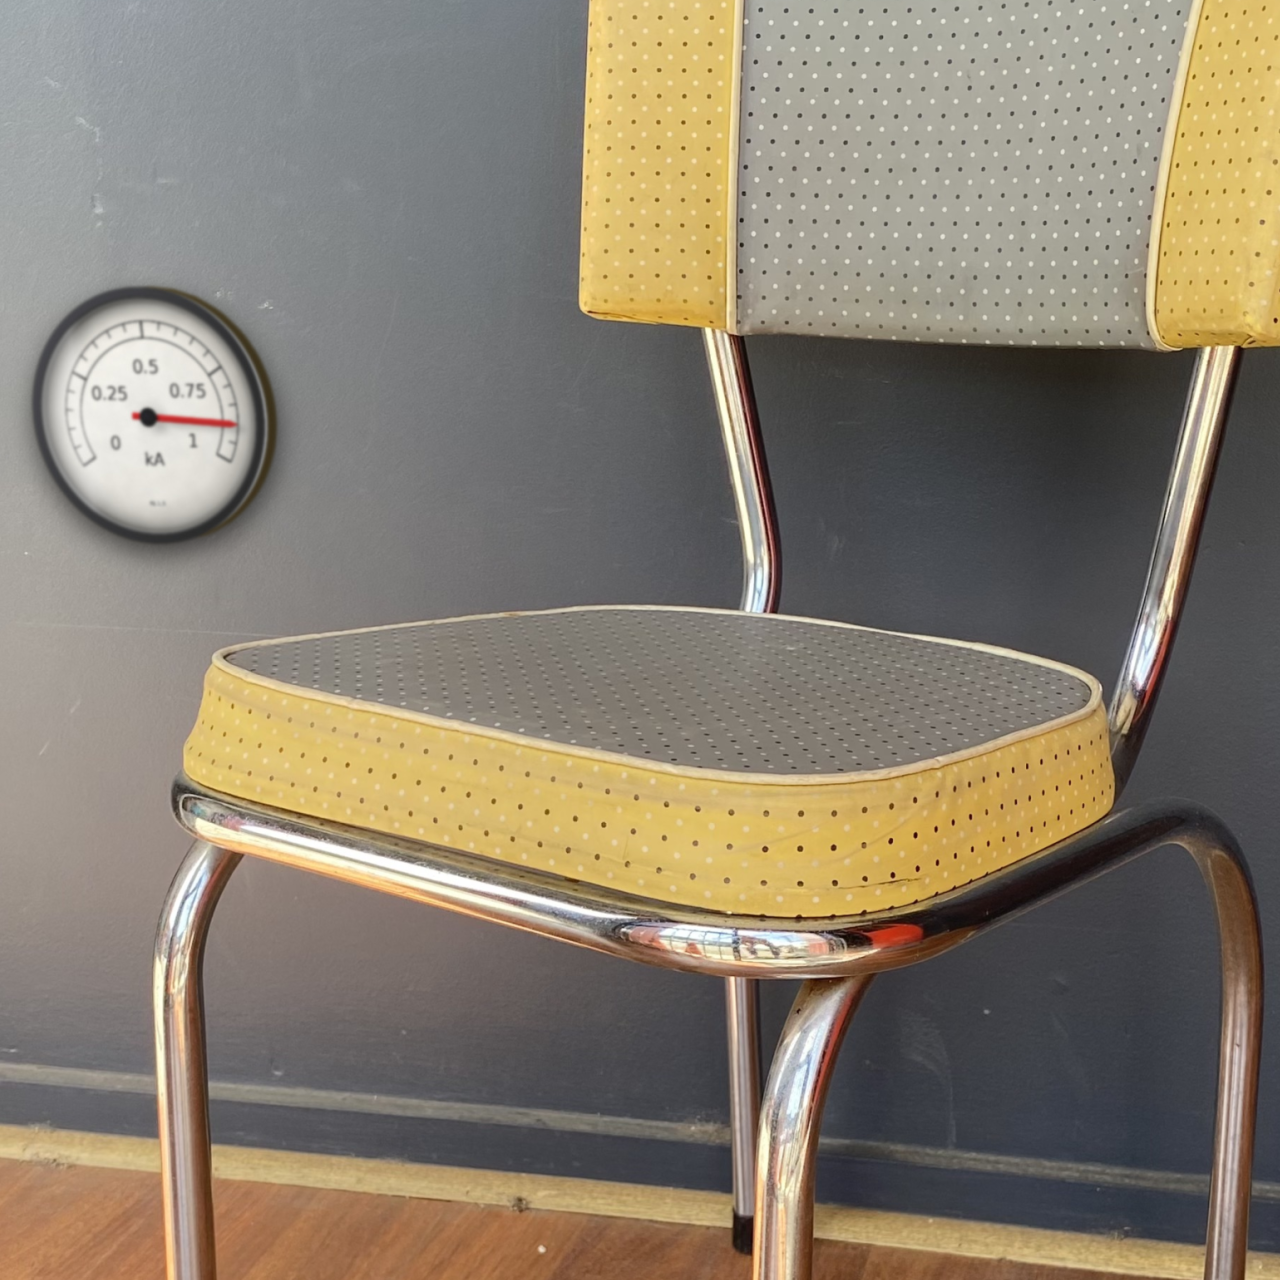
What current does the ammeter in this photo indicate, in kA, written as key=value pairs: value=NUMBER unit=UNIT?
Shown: value=0.9 unit=kA
